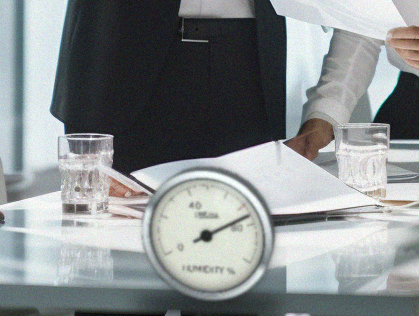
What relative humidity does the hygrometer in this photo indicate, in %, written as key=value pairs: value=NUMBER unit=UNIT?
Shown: value=75 unit=%
